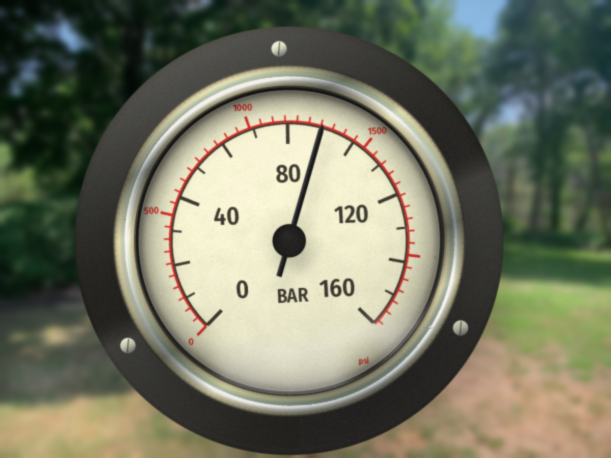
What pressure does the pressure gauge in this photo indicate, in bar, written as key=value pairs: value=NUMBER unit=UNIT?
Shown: value=90 unit=bar
